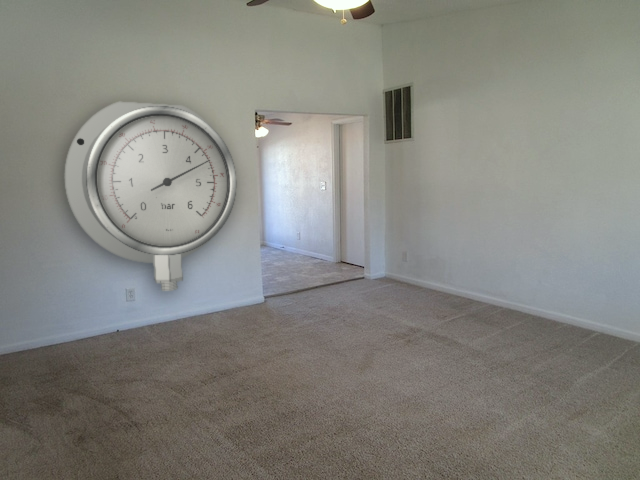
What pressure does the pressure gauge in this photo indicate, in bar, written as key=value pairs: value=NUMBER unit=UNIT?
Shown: value=4.4 unit=bar
